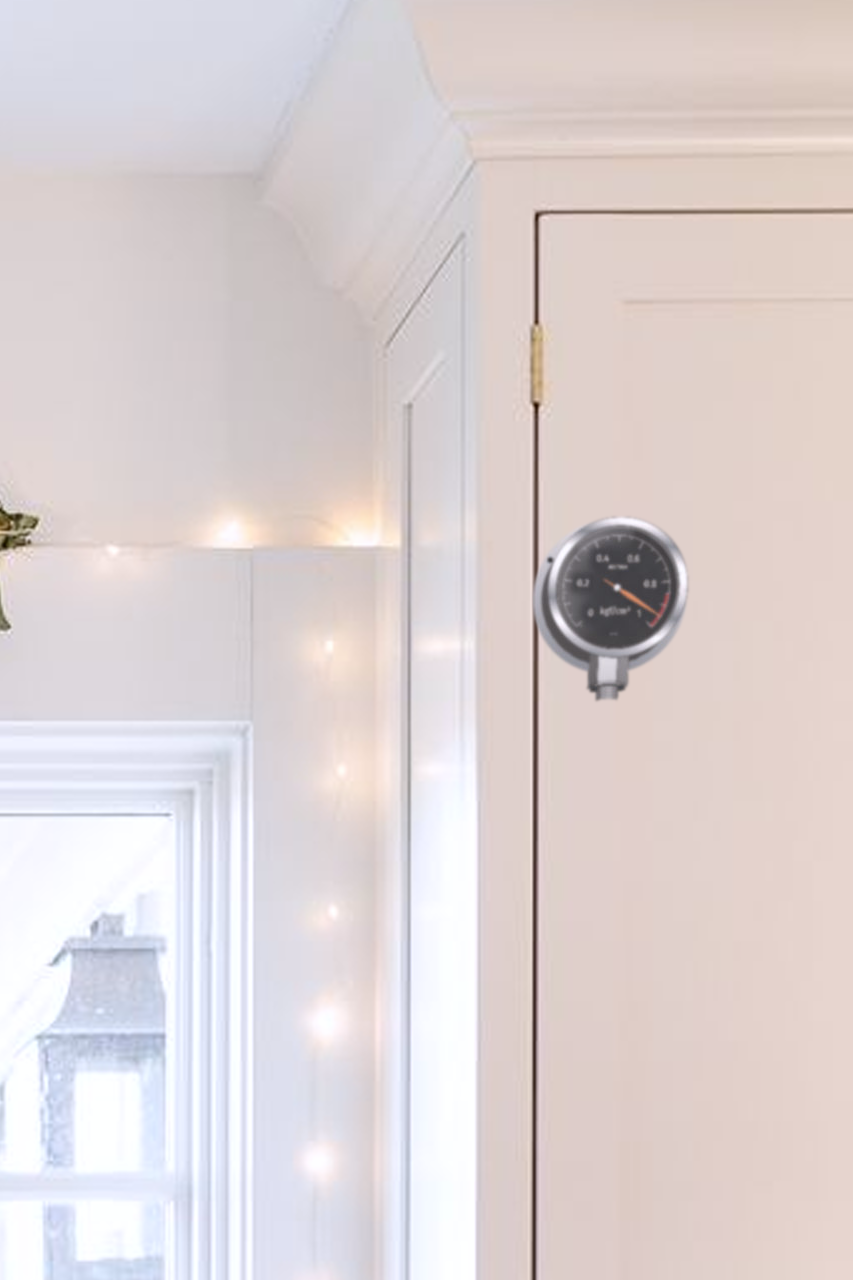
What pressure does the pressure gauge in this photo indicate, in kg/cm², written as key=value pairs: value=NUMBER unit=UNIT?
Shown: value=0.95 unit=kg/cm²
